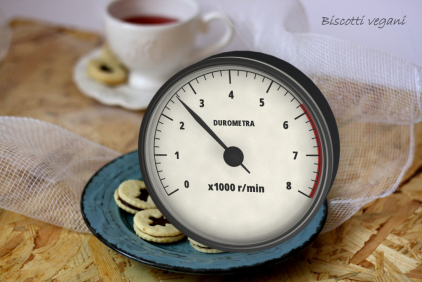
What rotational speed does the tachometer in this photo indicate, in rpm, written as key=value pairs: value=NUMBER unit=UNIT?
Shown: value=2600 unit=rpm
